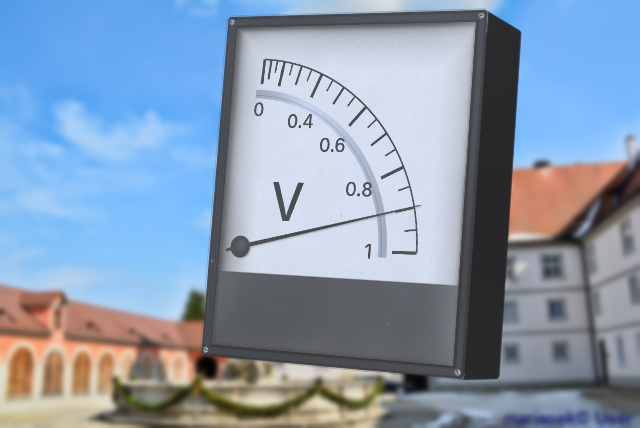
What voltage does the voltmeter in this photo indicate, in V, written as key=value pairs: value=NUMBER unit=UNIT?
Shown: value=0.9 unit=V
